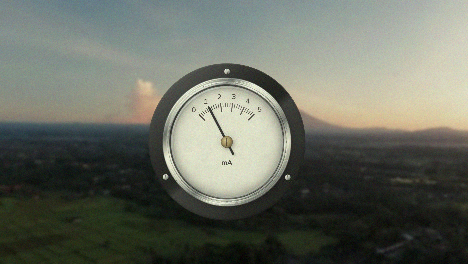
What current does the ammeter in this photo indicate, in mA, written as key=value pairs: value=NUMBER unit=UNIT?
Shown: value=1 unit=mA
